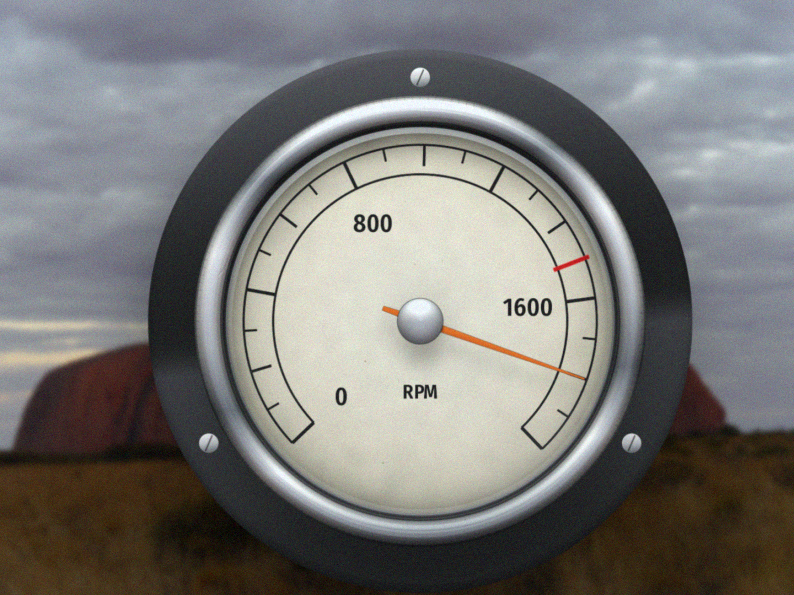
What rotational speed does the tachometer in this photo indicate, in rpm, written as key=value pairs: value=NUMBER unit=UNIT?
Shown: value=1800 unit=rpm
